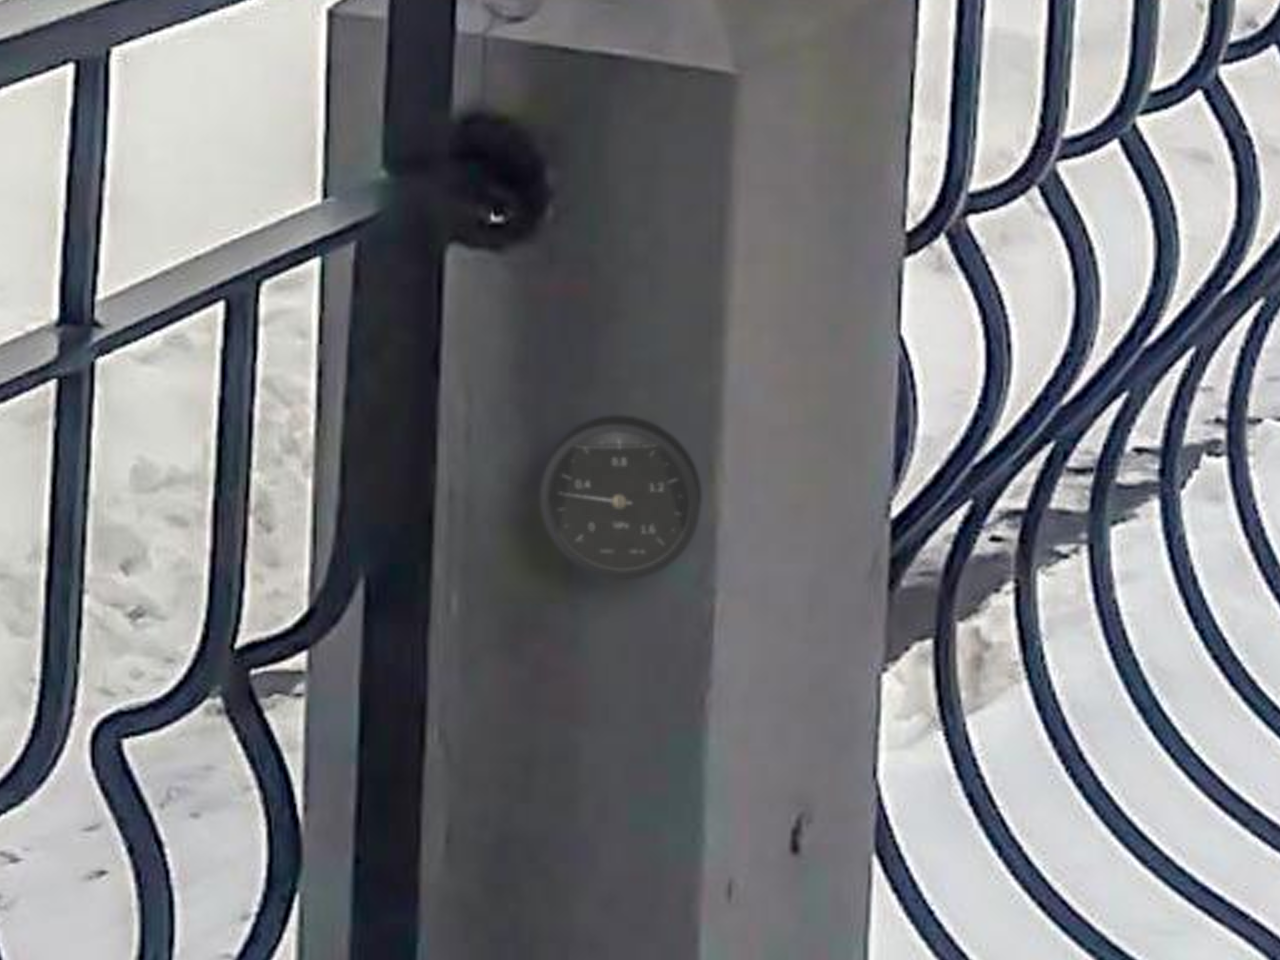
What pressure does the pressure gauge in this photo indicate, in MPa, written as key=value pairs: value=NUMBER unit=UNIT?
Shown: value=0.3 unit=MPa
